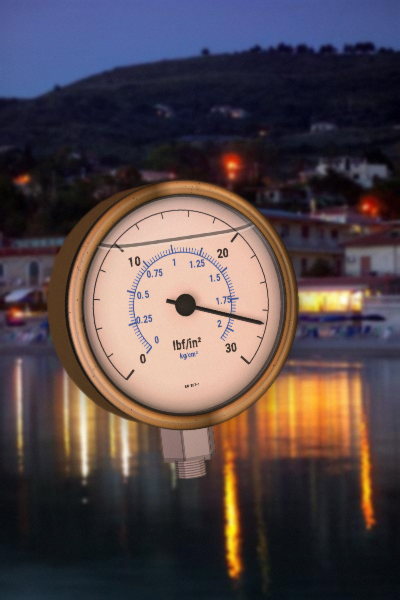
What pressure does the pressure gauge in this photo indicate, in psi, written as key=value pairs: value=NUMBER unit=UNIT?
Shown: value=27 unit=psi
